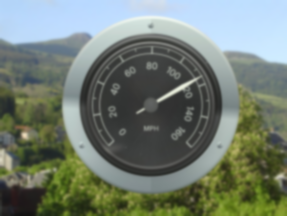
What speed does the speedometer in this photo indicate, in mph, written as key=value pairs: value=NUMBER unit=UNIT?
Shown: value=115 unit=mph
